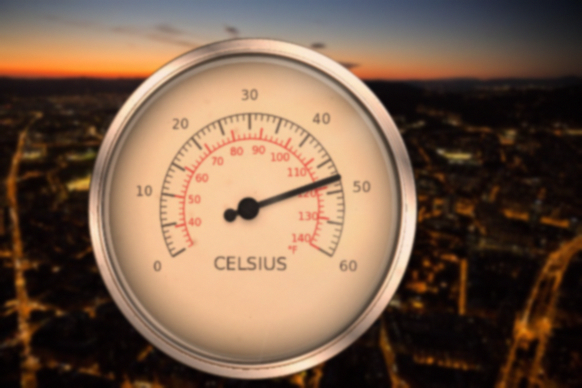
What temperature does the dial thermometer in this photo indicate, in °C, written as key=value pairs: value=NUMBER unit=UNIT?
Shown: value=48 unit=°C
